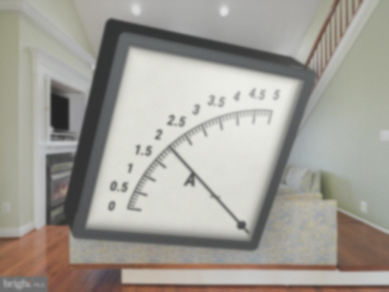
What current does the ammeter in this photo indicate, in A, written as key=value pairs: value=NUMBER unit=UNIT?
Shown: value=2 unit=A
